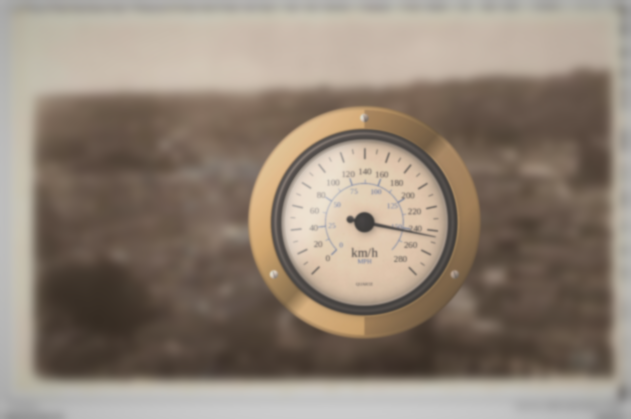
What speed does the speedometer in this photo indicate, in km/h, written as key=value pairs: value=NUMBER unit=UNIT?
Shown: value=245 unit=km/h
